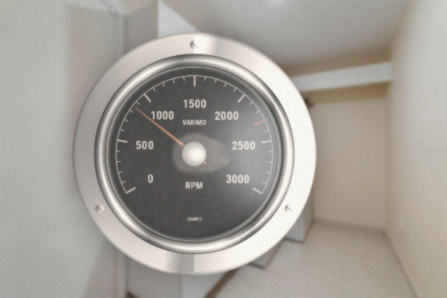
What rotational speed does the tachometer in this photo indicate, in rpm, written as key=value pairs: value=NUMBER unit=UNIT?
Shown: value=850 unit=rpm
